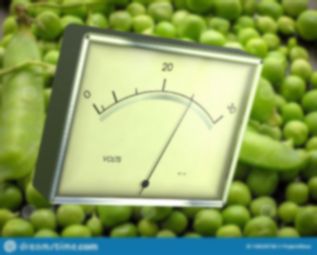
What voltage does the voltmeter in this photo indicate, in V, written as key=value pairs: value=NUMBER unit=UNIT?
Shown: value=25 unit=V
